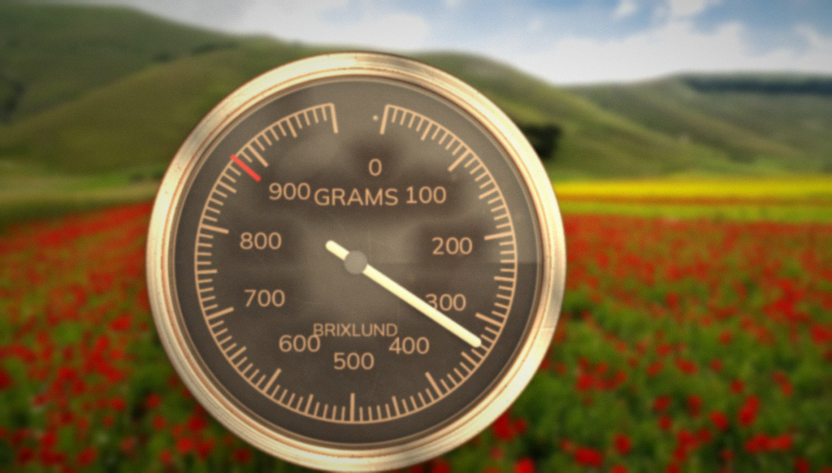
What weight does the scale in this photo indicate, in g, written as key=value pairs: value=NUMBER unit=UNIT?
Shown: value=330 unit=g
